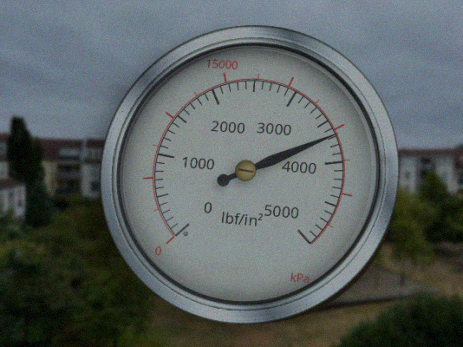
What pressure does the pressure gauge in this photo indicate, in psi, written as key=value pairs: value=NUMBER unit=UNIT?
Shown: value=3700 unit=psi
